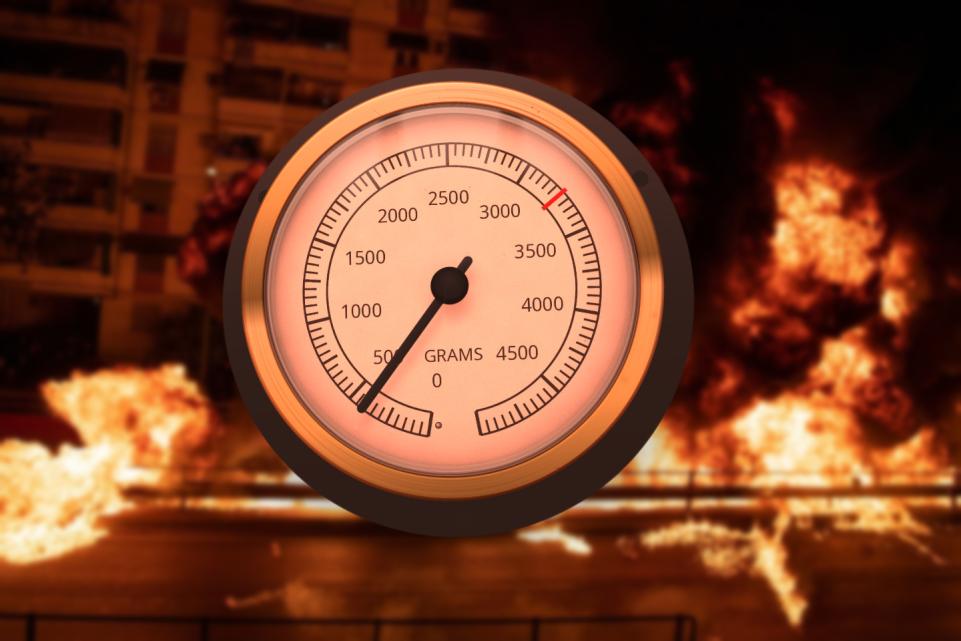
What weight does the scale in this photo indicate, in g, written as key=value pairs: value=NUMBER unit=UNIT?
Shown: value=400 unit=g
